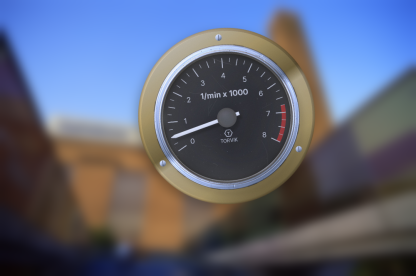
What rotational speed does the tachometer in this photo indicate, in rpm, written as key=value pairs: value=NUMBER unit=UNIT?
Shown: value=500 unit=rpm
